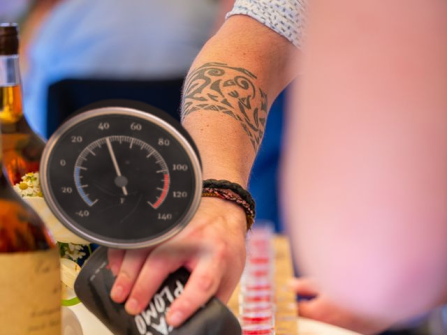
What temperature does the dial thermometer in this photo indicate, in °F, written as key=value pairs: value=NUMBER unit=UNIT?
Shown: value=40 unit=°F
